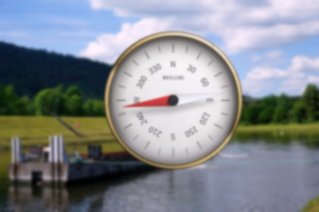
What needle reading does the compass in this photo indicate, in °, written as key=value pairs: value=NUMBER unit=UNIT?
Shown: value=262.5 unit=°
